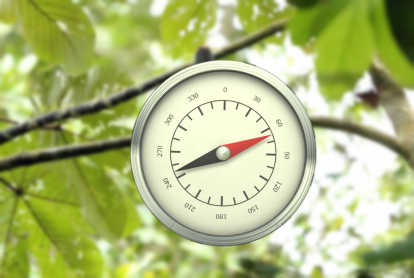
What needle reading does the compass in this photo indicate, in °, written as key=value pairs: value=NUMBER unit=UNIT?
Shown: value=67.5 unit=°
